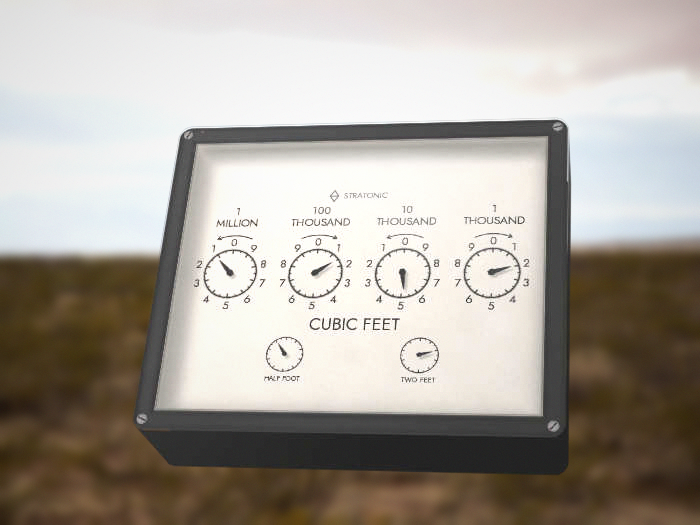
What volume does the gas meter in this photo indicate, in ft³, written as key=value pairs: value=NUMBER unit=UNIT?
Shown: value=115200 unit=ft³
